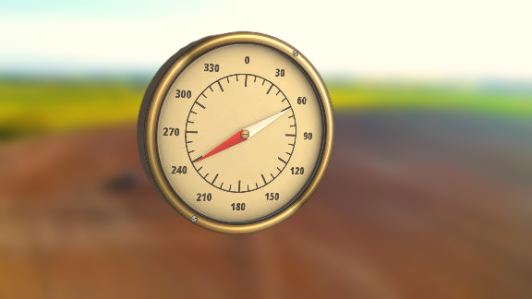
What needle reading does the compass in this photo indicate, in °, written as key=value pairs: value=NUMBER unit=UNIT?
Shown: value=240 unit=°
